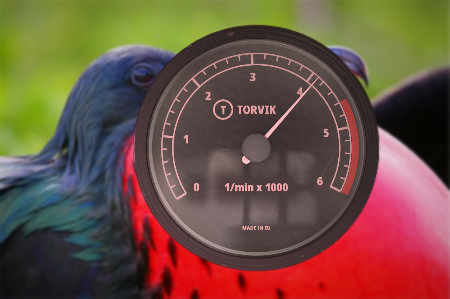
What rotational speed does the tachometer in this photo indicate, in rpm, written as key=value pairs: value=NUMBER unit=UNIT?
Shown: value=4100 unit=rpm
